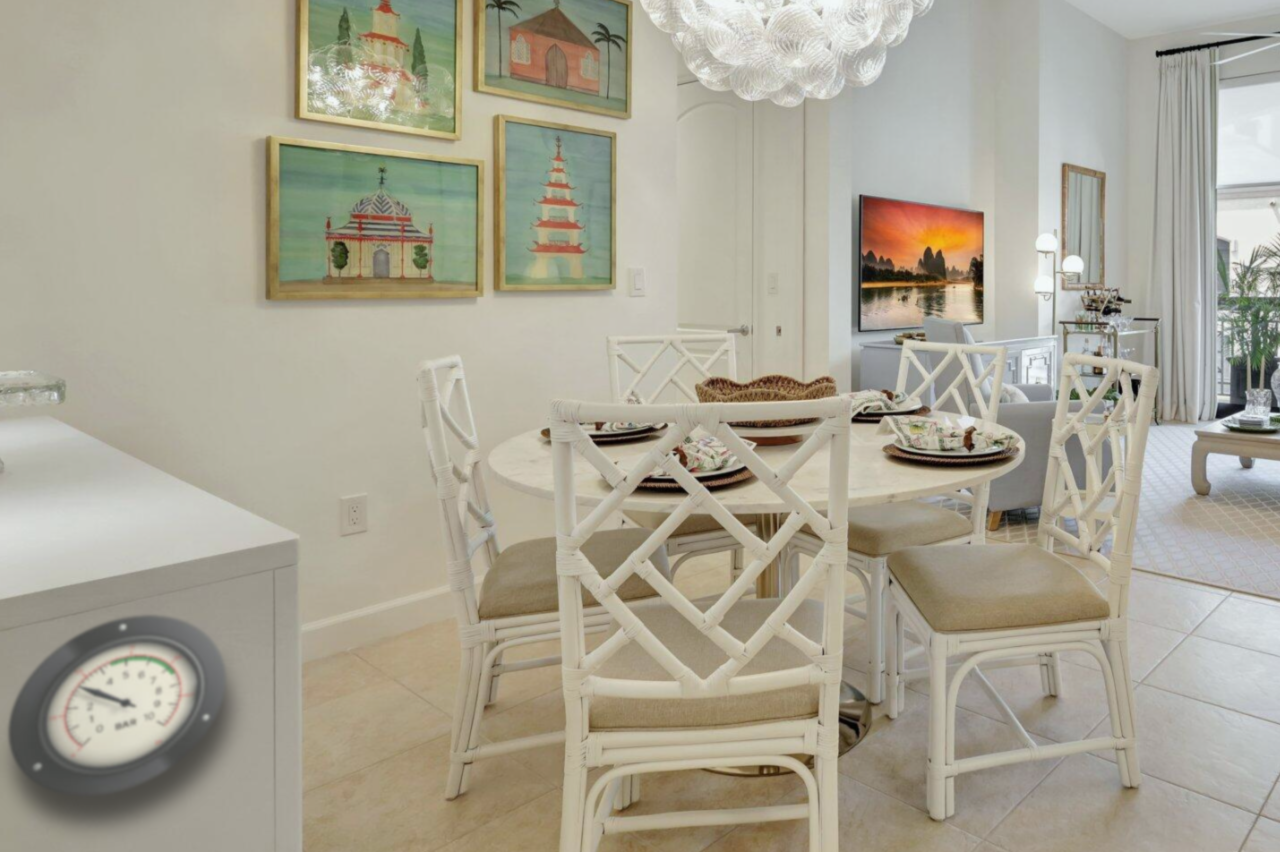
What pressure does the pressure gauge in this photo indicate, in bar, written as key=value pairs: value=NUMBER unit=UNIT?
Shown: value=3 unit=bar
